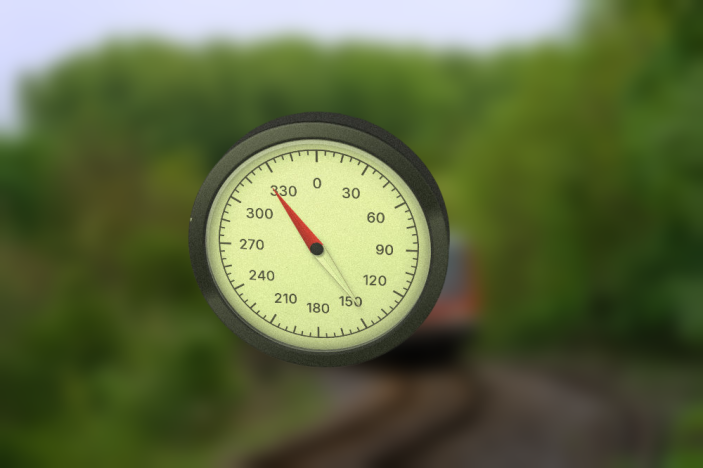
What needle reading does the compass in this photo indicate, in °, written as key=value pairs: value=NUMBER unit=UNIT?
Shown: value=325 unit=°
